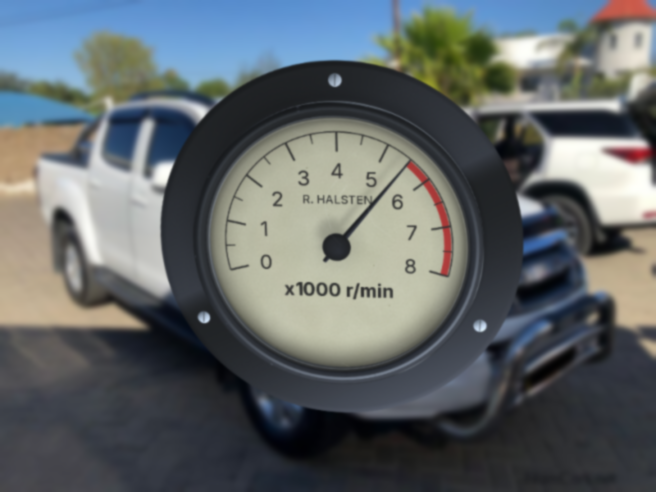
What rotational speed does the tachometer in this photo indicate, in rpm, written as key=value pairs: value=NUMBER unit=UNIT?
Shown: value=5500 unit=rpm
